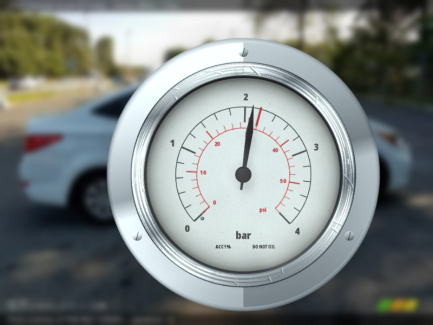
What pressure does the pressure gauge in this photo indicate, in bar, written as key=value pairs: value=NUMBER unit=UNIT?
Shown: value=2.1 unit=bar
